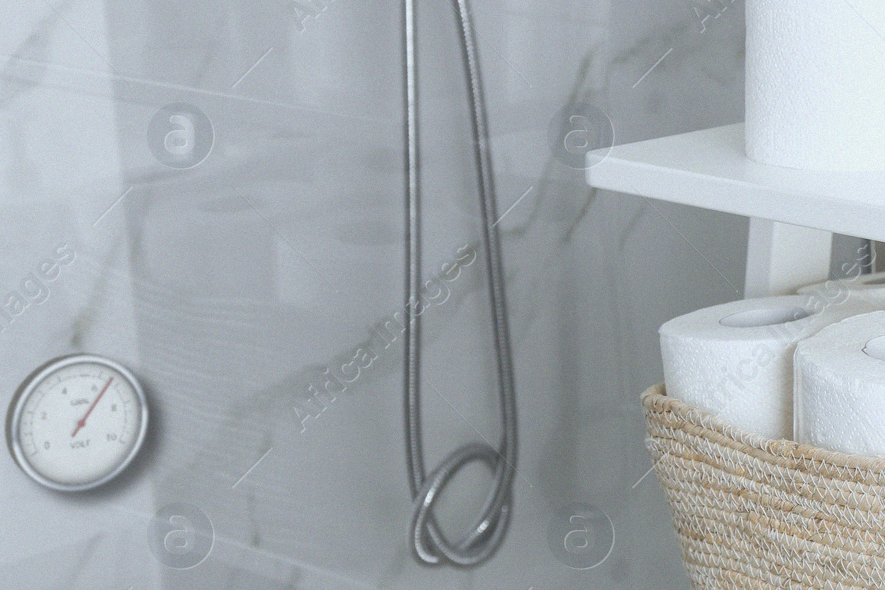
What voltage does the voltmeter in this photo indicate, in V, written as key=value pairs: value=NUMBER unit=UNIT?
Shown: value=6.5 unit=V
